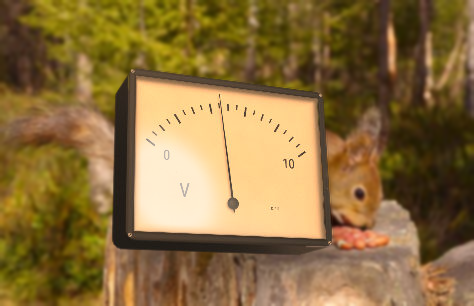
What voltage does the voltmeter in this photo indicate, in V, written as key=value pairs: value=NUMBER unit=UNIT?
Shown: value=4.5 unit=V
